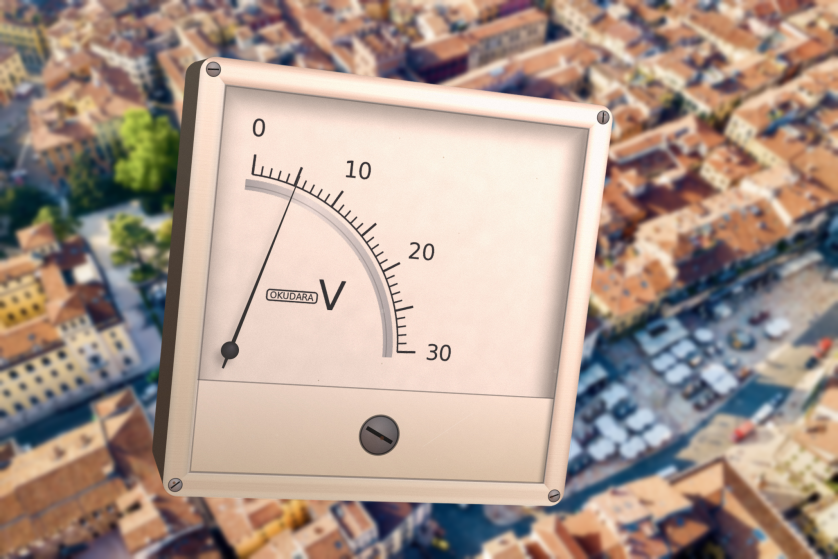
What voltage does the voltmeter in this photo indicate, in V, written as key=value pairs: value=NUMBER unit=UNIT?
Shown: value=5 unit=V
